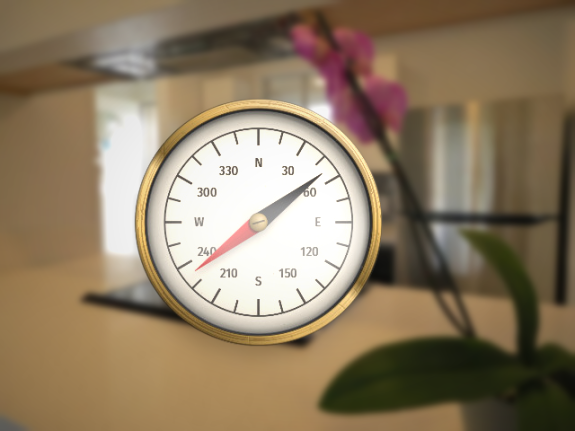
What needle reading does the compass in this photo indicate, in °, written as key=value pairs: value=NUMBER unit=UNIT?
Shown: value=232.5 unit=°
